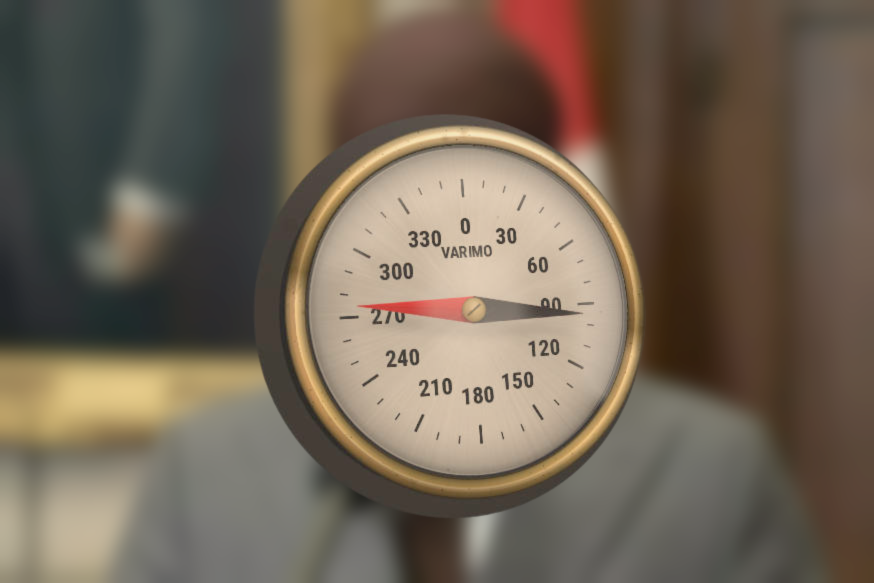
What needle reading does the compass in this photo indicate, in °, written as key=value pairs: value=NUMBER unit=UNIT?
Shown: value=275 unit=°
